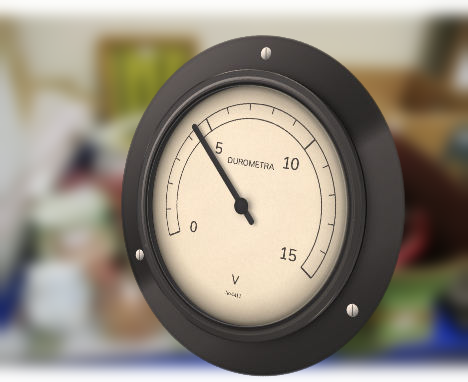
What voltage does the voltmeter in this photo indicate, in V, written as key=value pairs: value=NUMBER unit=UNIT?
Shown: value=4.5 unit=V
